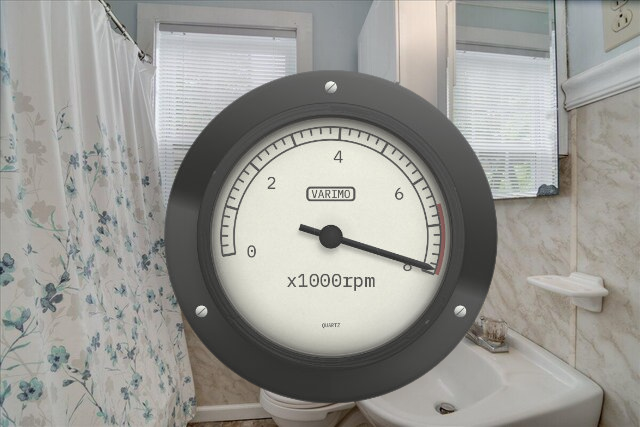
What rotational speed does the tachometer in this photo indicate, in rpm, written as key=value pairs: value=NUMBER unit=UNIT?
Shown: value=7900 unit=rpm
